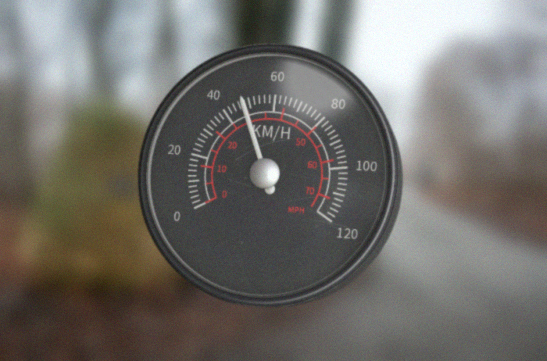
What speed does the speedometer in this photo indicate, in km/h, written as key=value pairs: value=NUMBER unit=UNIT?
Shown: value=48 unit=km/h
